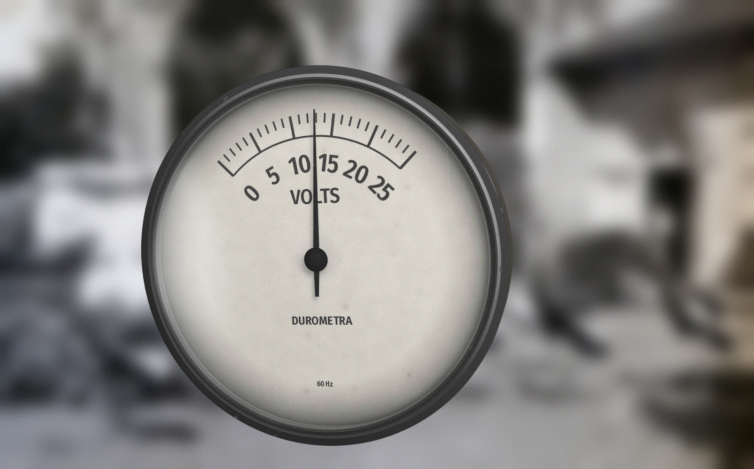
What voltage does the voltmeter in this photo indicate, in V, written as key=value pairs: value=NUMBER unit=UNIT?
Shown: value=13 unit=V
